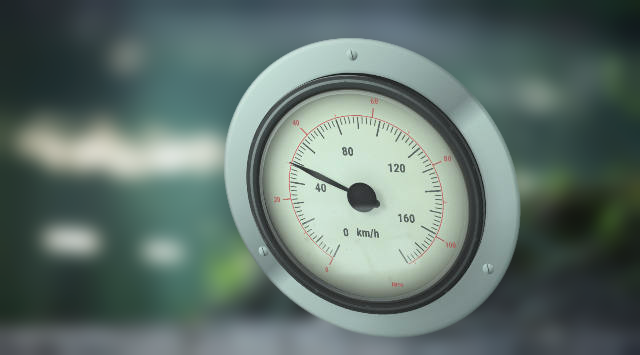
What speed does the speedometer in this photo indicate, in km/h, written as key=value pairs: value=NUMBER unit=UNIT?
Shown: value=50 unit=km/h
